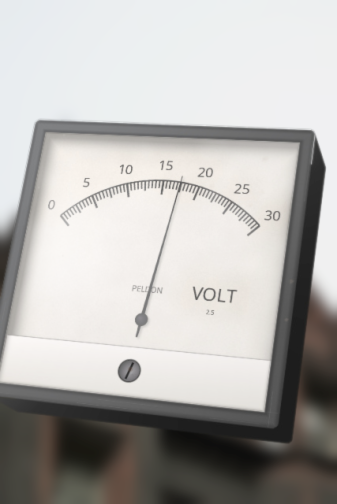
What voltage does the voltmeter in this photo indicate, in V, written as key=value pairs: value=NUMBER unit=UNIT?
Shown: value=17.5 unit=V
